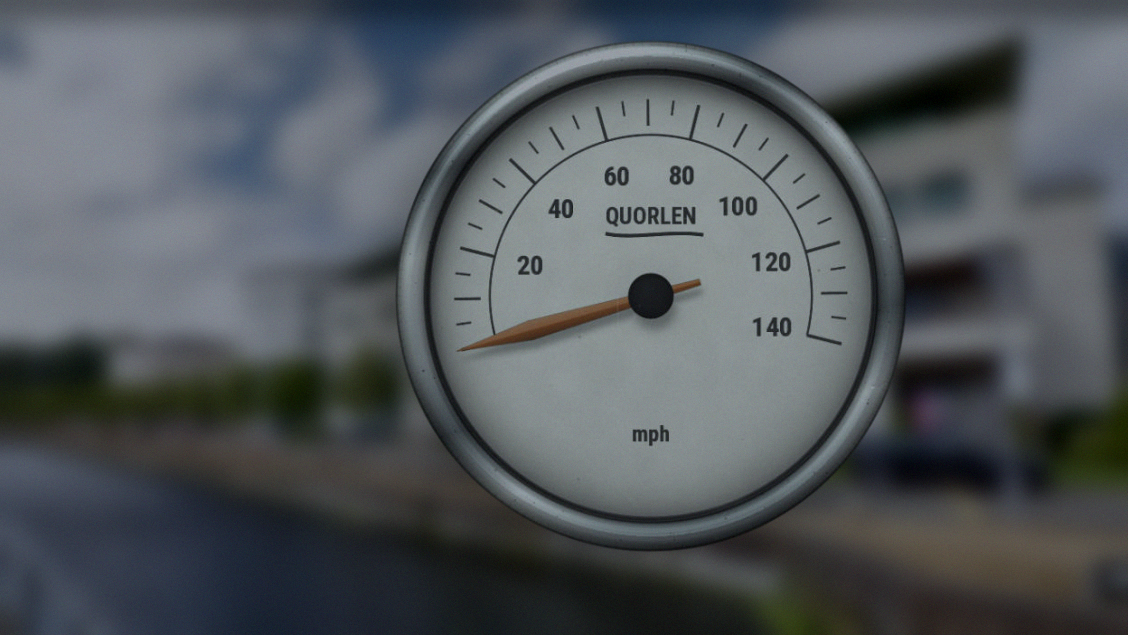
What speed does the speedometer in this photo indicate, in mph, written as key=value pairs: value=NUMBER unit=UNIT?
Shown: value=0 unit=mph
